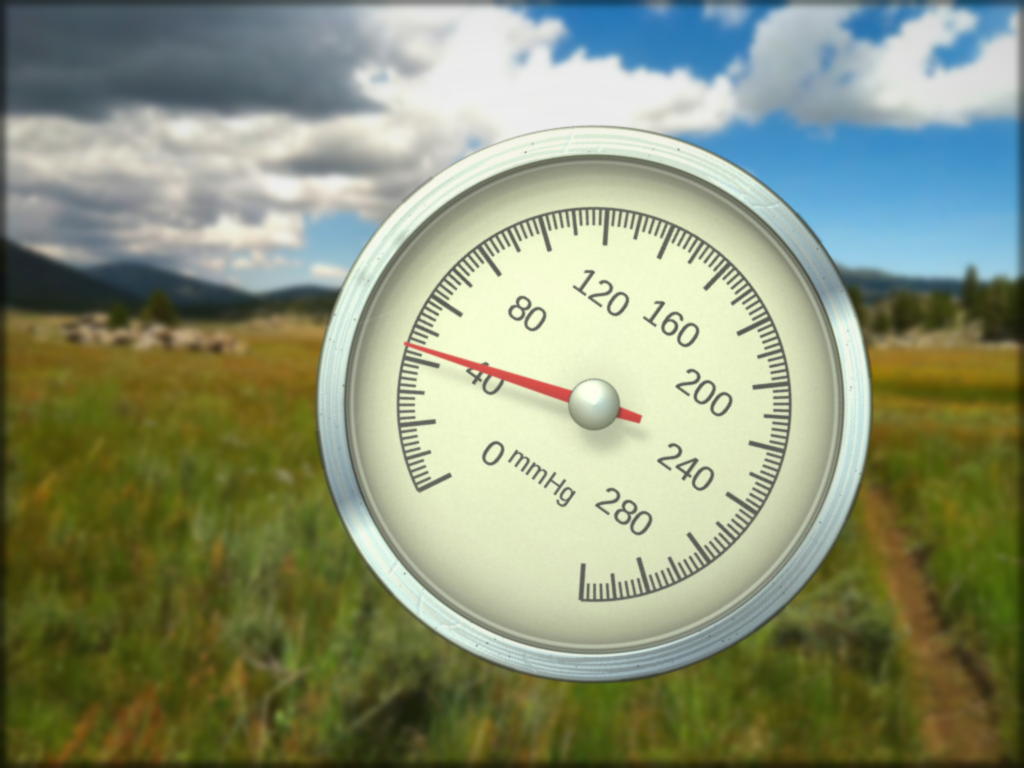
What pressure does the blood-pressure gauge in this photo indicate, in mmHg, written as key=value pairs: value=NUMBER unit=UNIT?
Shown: value=44 unit=mmHg
